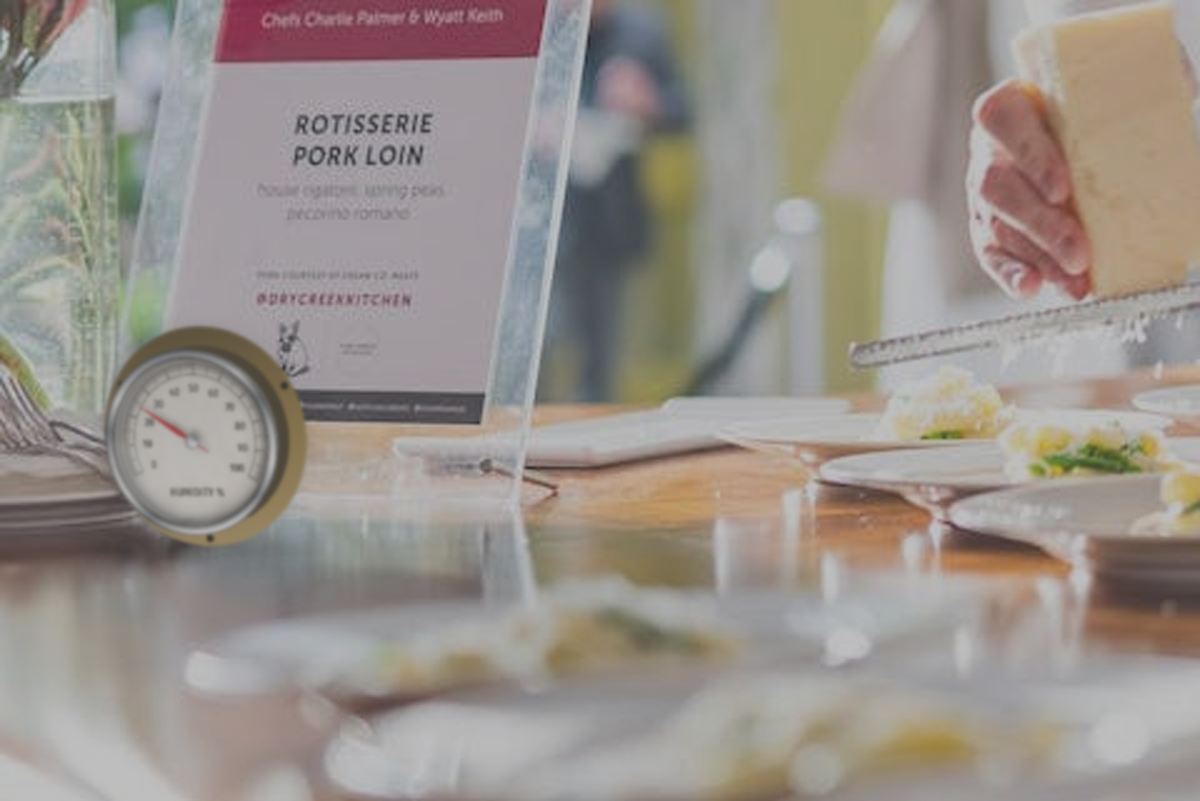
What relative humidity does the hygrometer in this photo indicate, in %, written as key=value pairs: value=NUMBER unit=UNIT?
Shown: value=25 unit=%
